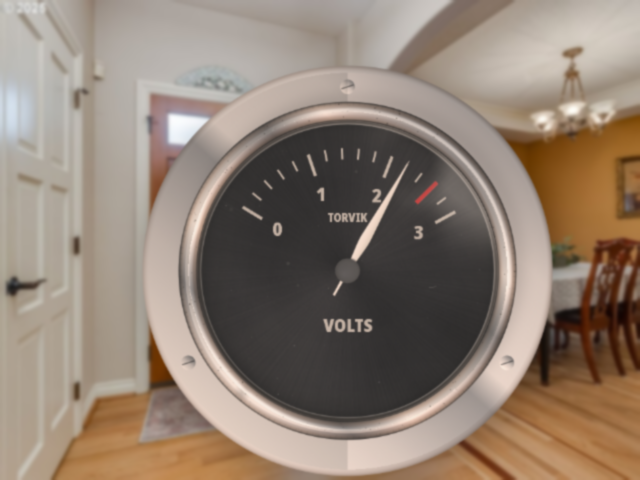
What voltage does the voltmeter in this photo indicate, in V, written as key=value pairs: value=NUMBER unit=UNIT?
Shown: value=2.2 unit=V
